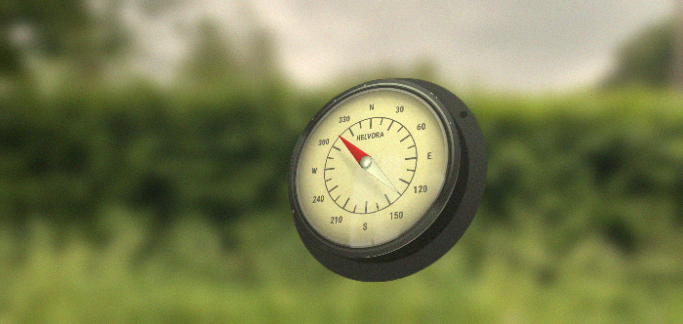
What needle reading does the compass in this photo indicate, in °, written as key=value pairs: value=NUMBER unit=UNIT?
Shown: value=315 unit=°
